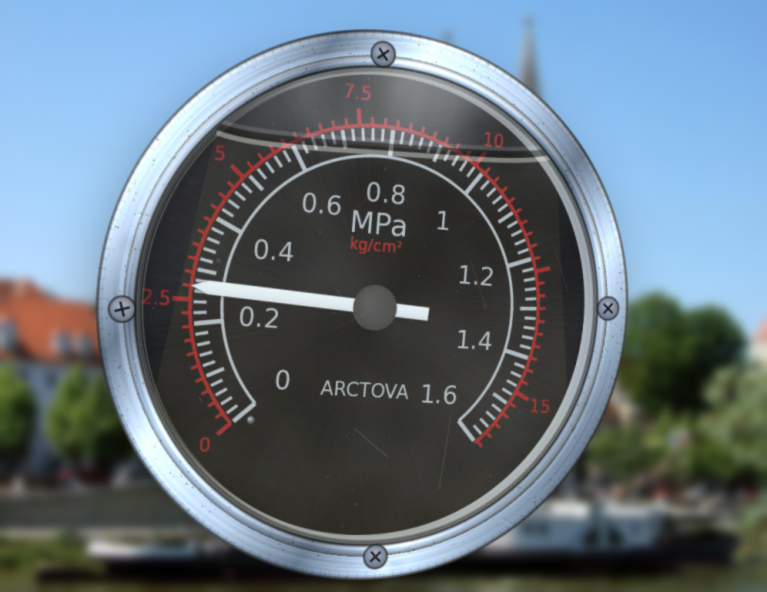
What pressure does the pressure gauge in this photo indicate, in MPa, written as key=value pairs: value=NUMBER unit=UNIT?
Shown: value=0.27 unit=MPa
